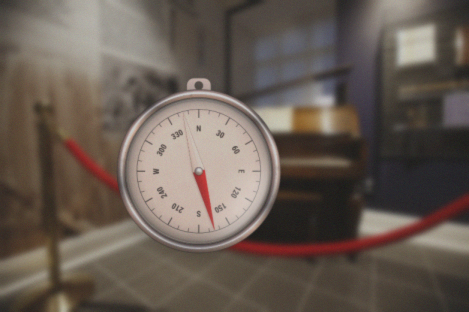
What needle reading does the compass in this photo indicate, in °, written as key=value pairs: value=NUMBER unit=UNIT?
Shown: value=165 unit=°
